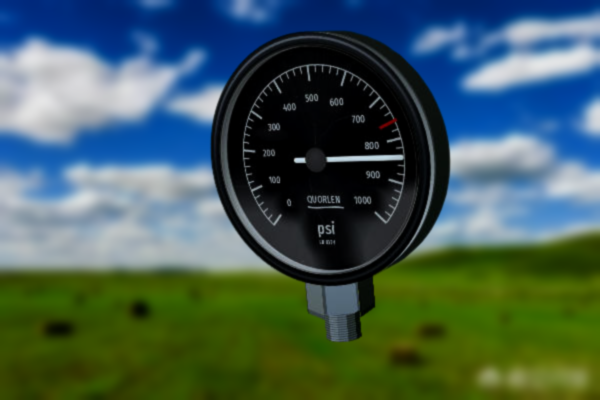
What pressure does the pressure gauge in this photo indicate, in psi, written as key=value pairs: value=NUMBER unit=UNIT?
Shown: value=840 unit=psi
